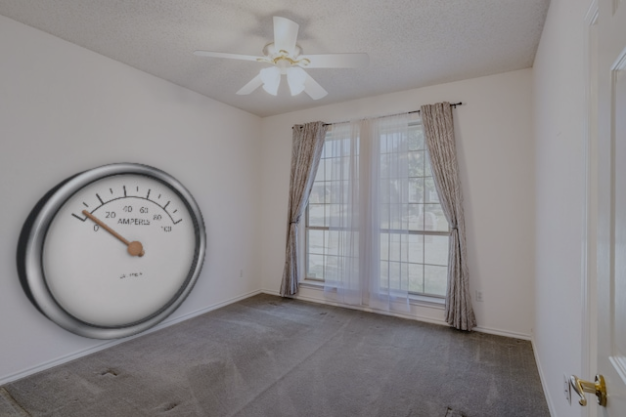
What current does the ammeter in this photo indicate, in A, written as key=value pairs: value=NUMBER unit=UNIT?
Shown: value=5 unit=A
